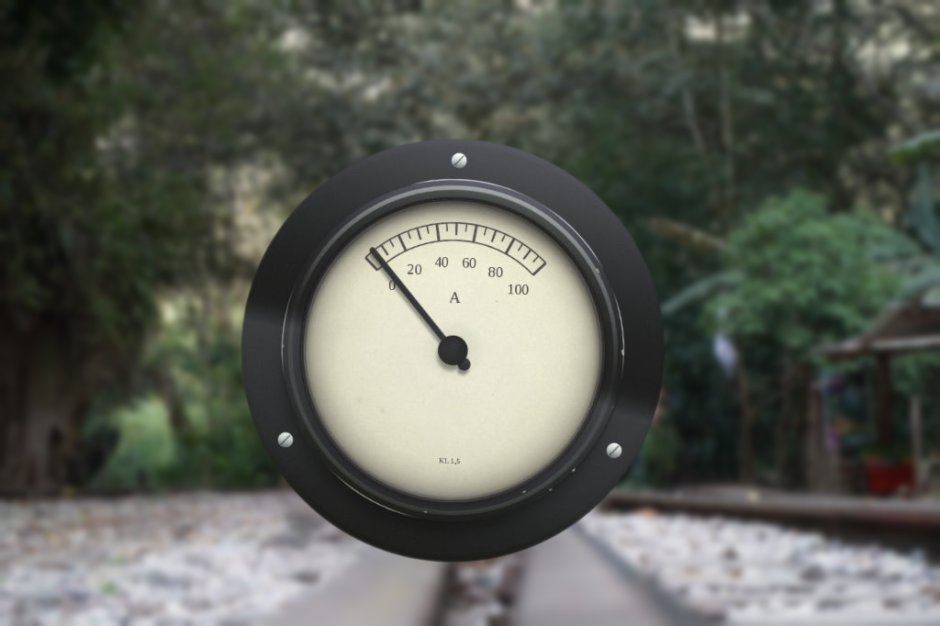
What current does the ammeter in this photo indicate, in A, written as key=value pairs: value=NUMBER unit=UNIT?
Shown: value=5 unit=A
